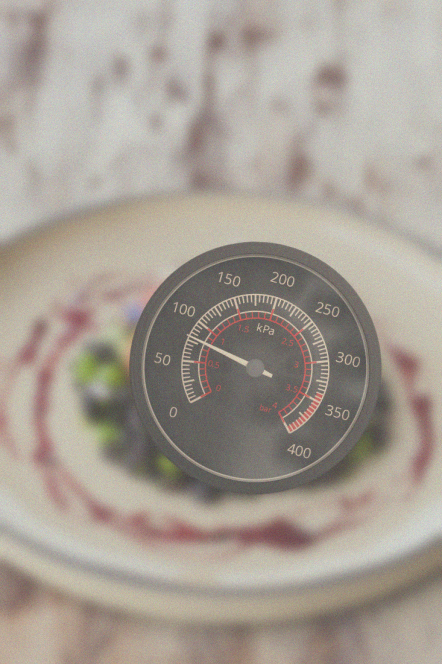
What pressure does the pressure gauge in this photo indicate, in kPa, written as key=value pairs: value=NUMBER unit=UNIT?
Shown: value=80 unit=kPa
